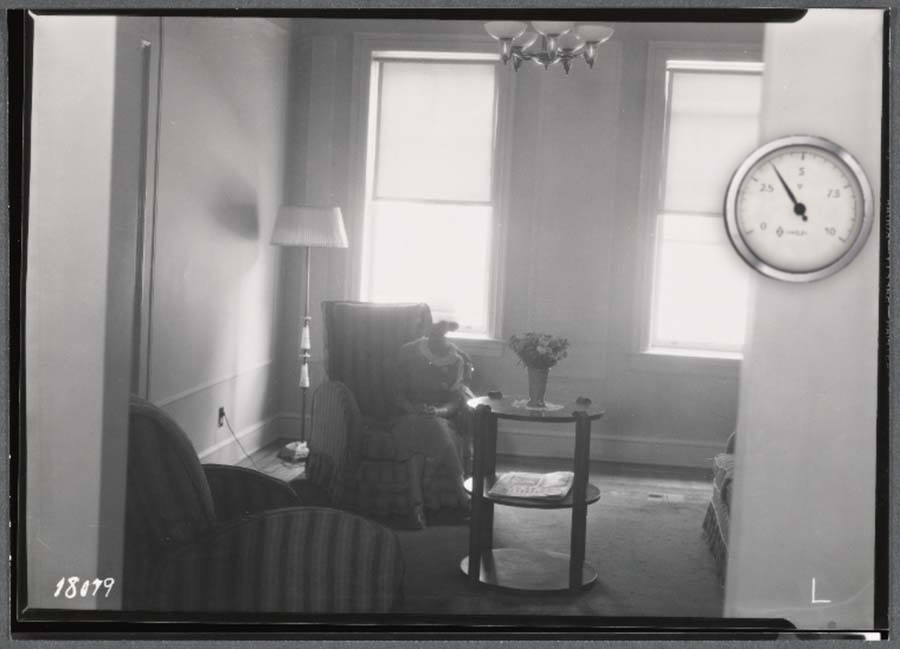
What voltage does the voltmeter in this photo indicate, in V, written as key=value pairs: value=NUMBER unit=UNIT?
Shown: value=3.5 unit=V
